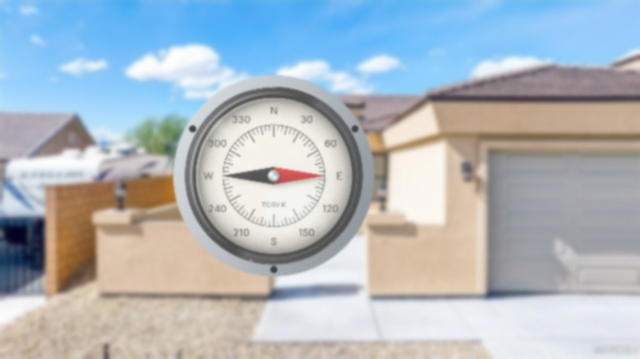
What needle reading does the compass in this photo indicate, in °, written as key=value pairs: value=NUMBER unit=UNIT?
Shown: value=90 unit=°
